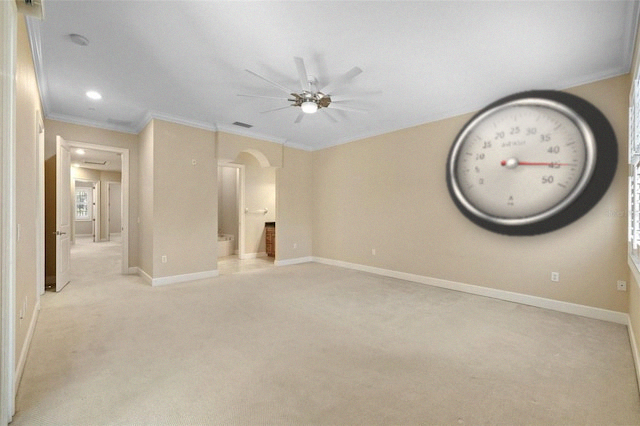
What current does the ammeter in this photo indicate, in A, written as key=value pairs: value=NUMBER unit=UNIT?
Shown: value=45 unit=A
